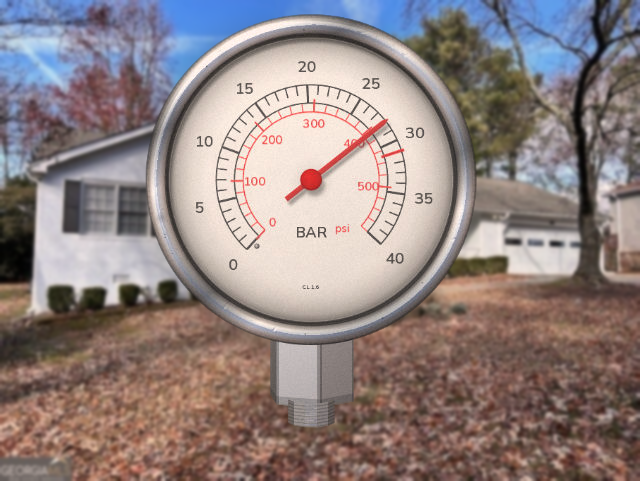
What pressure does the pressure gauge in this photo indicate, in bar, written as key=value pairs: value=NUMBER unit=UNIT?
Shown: value=28 unit=bar
